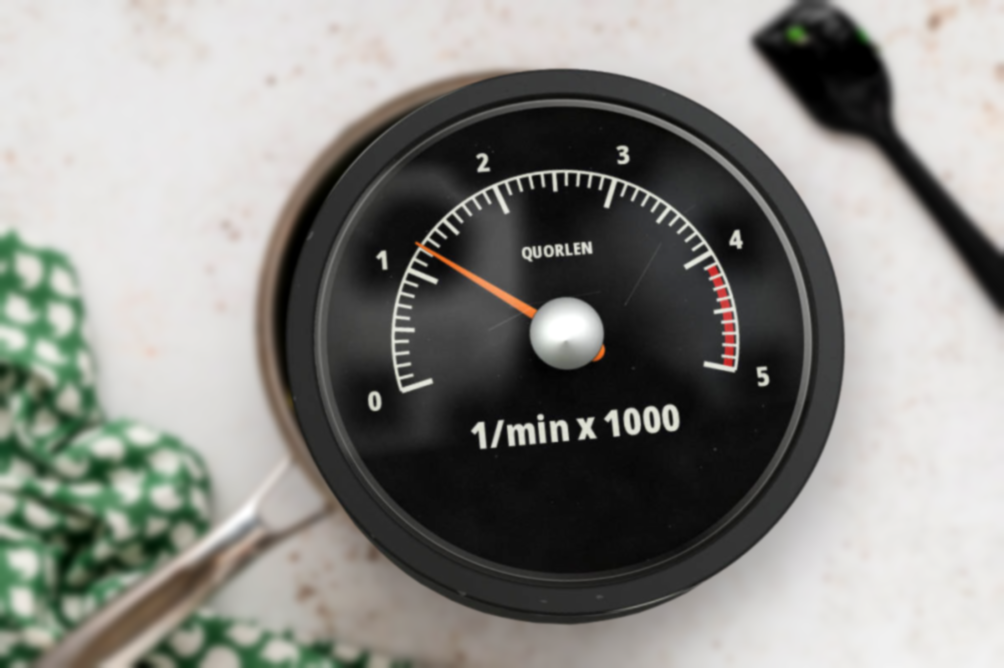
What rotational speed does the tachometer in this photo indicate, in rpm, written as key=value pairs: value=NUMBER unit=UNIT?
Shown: value=1200 unit=rpm
